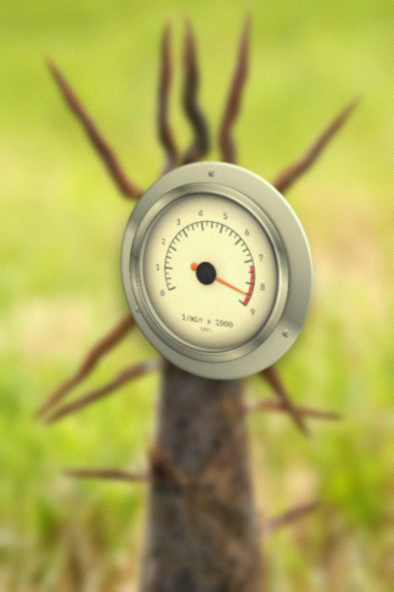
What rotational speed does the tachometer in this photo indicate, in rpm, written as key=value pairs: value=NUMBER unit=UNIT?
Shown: value=8500 unit=rpm
